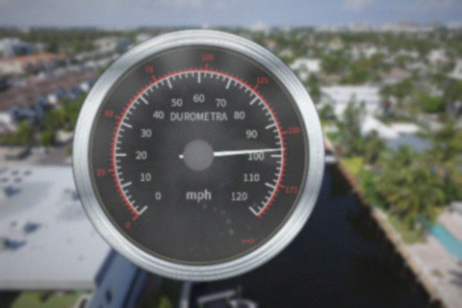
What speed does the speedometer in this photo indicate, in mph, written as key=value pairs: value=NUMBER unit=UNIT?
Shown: value=98 unit=mph
